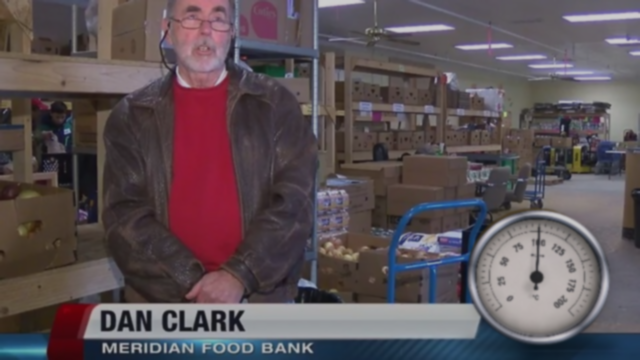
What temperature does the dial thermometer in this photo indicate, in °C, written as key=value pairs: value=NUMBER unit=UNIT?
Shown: value=100 unit=°C
